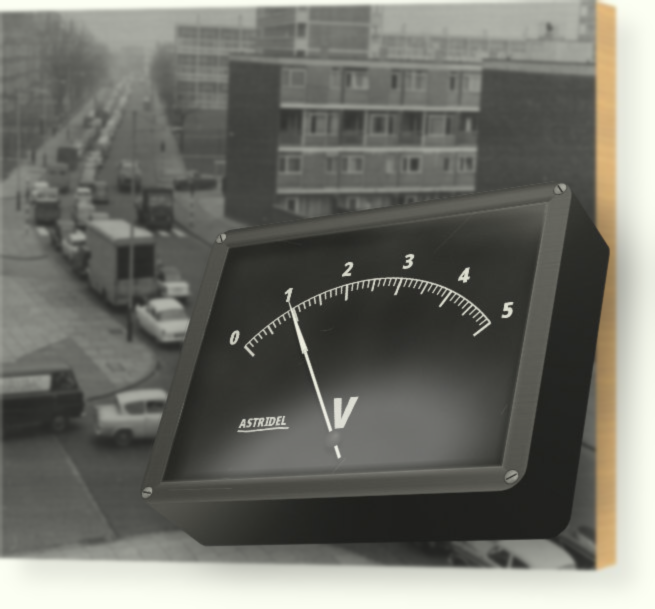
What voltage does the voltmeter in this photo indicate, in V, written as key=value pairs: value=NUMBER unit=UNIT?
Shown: value=1 unit=V
